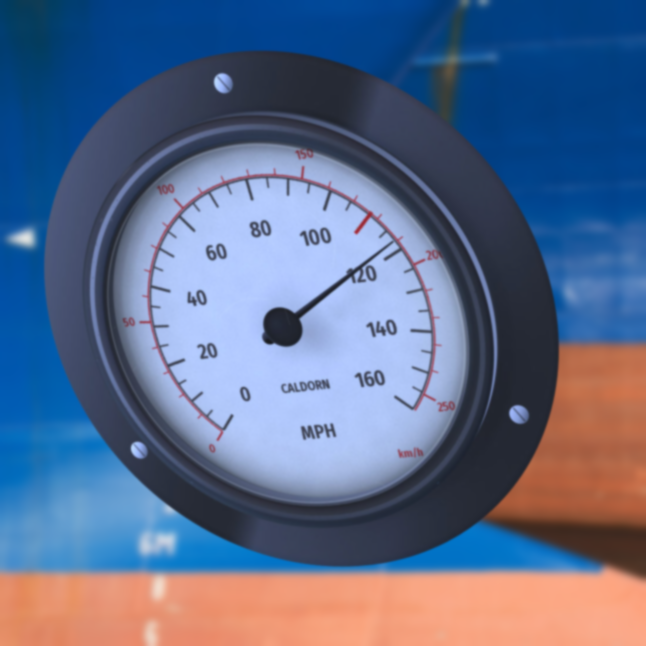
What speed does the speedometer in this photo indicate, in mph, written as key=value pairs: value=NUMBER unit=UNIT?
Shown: value=117.5 unit=mph
